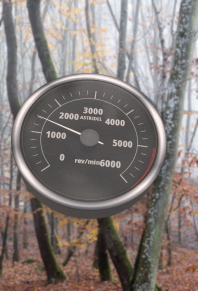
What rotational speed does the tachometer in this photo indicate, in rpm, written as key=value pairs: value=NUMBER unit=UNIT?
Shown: value=1400 unit=rpm
